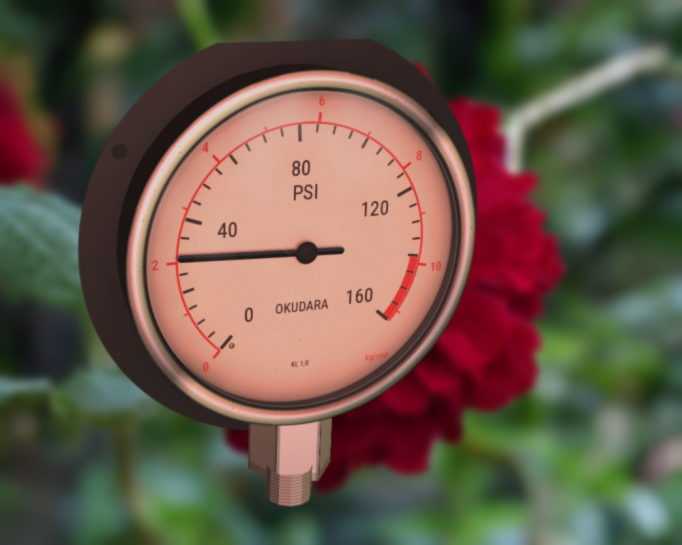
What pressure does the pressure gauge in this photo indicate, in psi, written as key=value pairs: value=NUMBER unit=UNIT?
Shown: value=30 unit=psi
